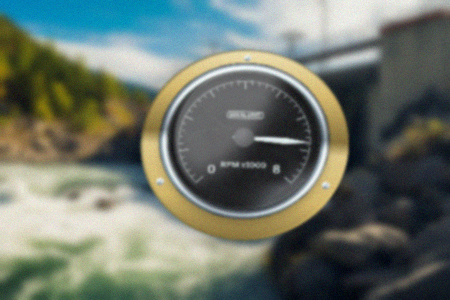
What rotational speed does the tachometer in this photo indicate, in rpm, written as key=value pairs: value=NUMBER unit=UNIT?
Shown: value=6800 unit=rpm
